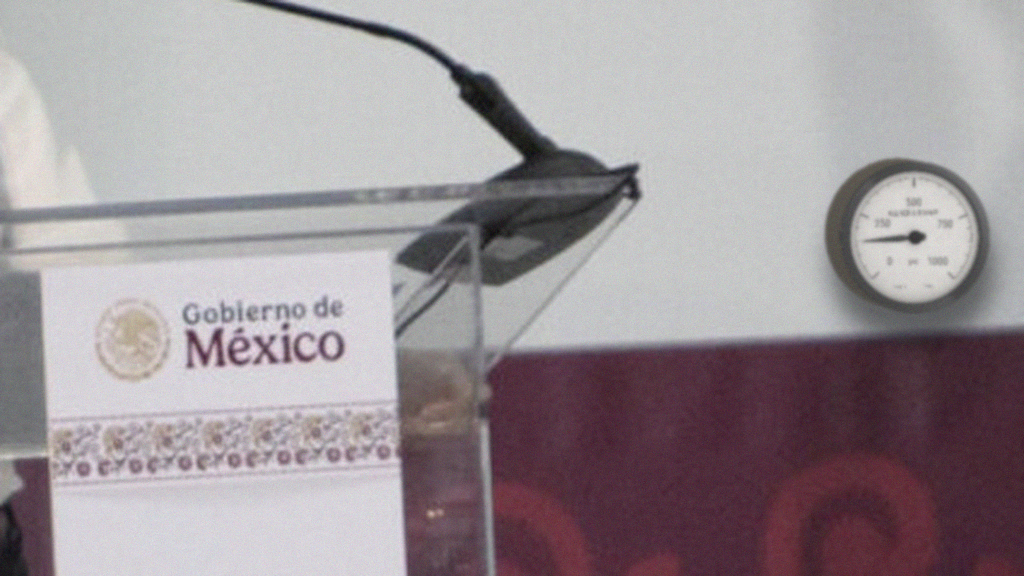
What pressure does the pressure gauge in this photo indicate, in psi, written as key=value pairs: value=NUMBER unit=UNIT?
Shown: value=150 unit=psi
